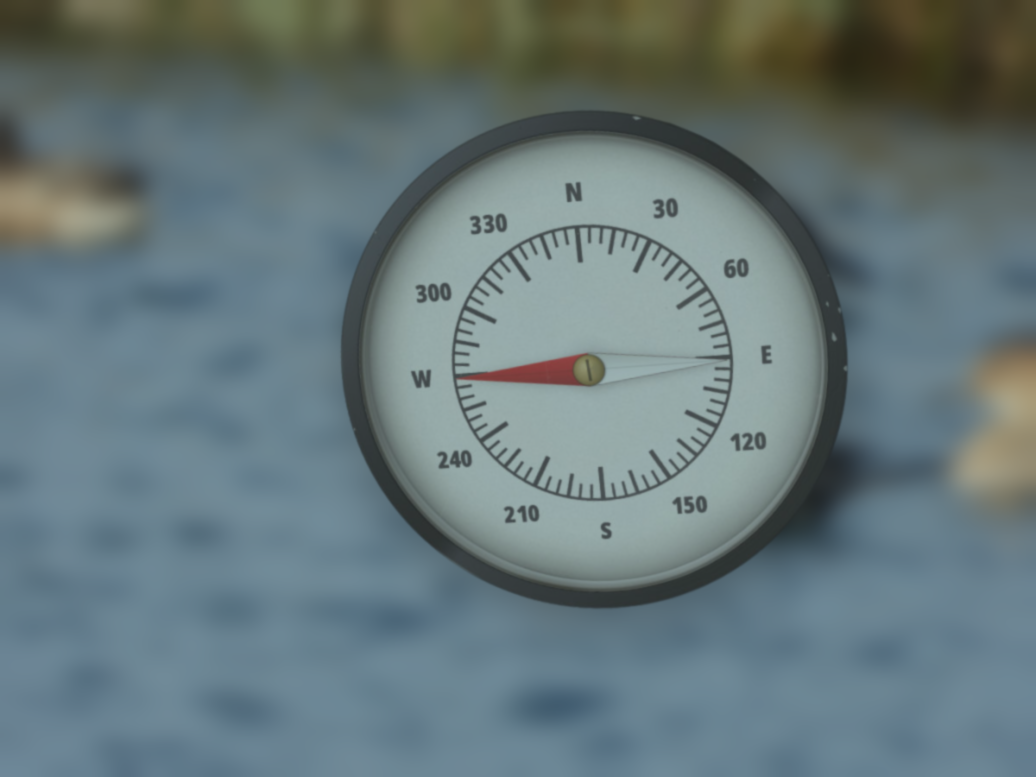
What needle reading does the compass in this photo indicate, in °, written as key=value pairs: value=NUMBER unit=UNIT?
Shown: value=270 unit=°
